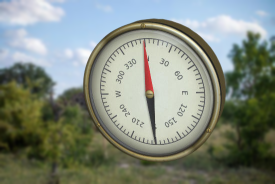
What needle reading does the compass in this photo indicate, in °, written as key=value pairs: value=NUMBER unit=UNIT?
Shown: value=0 unit=°
